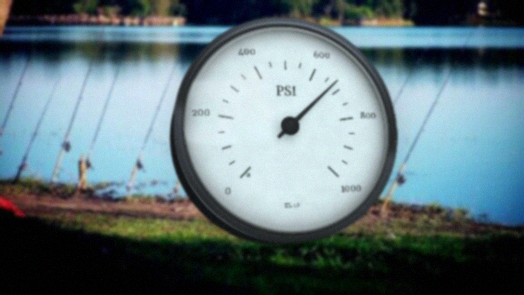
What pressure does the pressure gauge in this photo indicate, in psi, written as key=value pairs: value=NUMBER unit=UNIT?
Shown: value=675 unit=psi
